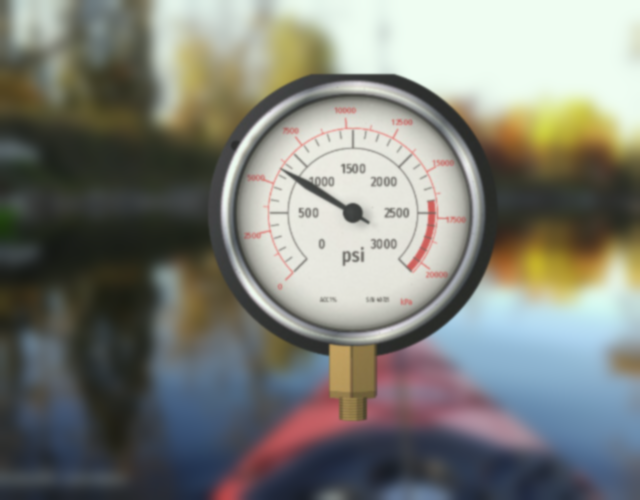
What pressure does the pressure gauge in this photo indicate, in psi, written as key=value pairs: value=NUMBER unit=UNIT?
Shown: value=850 unit=psi
